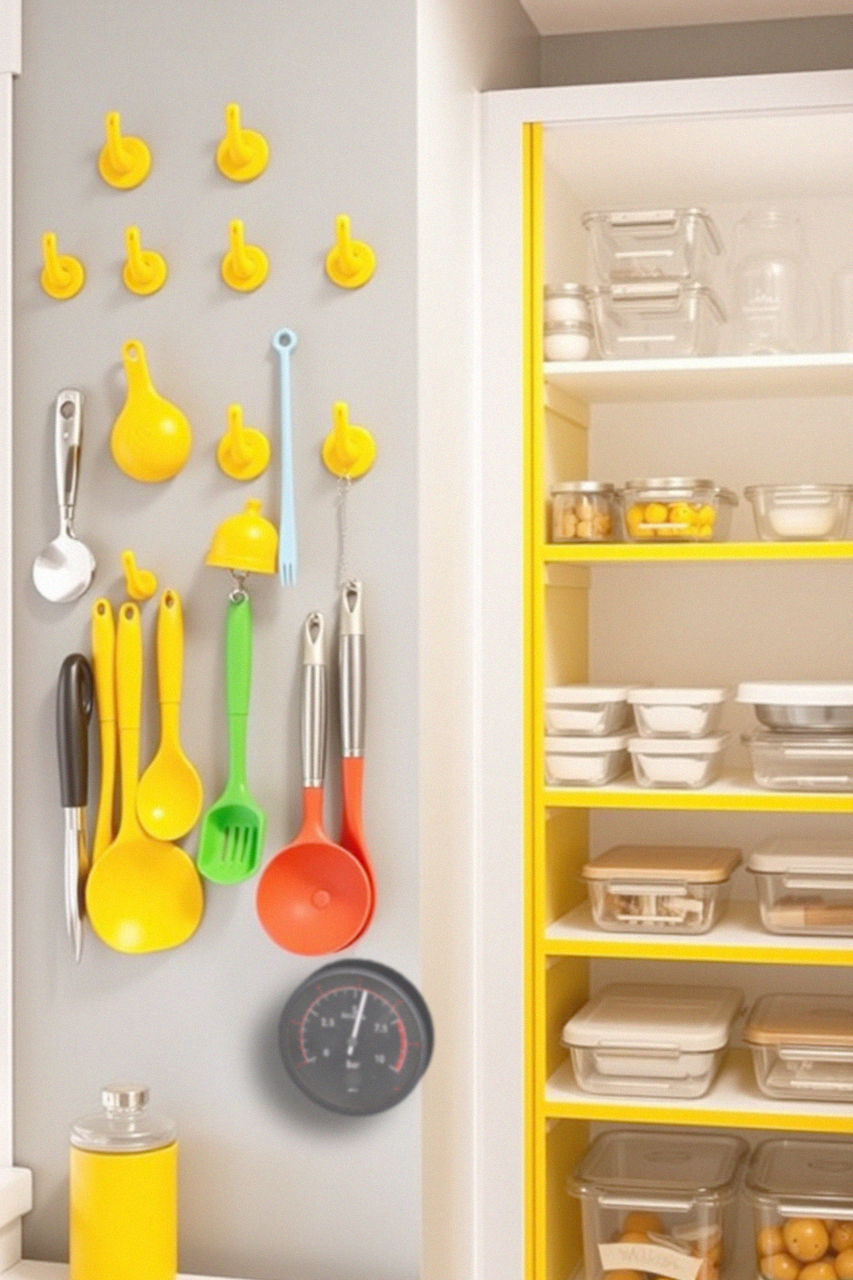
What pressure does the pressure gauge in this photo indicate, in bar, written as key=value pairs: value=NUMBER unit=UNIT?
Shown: value=5.5 unit=bar
